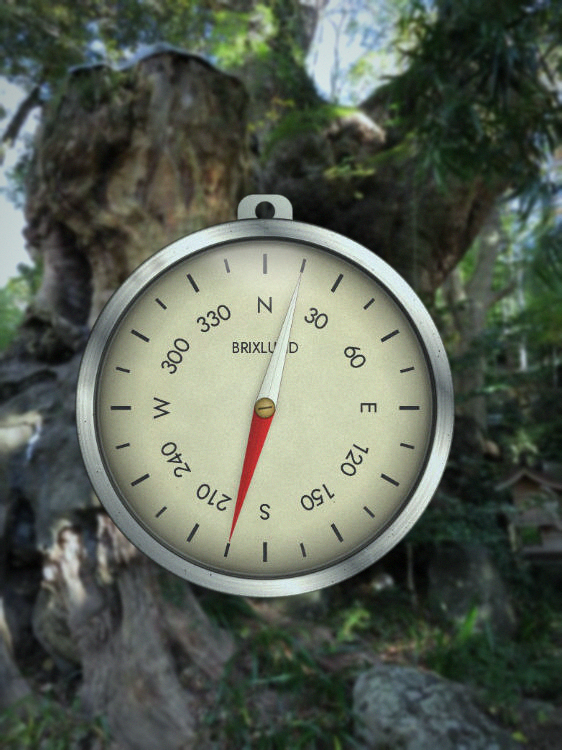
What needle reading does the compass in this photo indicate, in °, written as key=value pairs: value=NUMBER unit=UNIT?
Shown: value=195 unit=°
